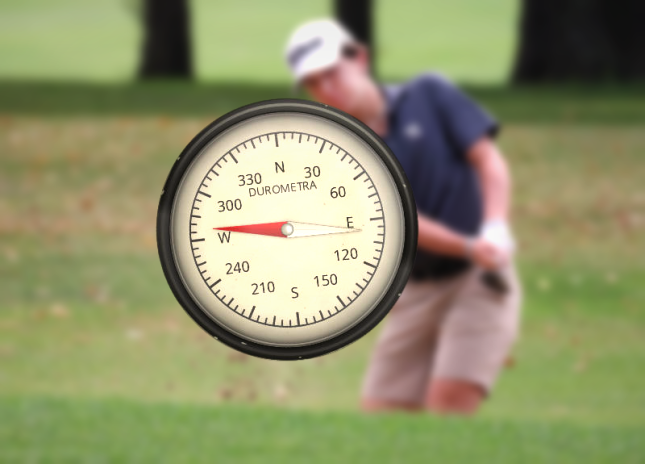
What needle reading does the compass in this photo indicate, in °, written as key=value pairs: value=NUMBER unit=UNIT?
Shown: value=277.5 unit=°
